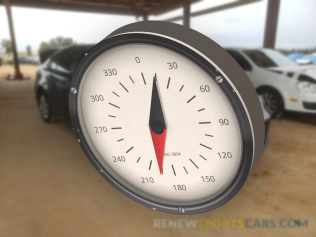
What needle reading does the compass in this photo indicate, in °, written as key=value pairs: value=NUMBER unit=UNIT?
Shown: value=195 unit=°
